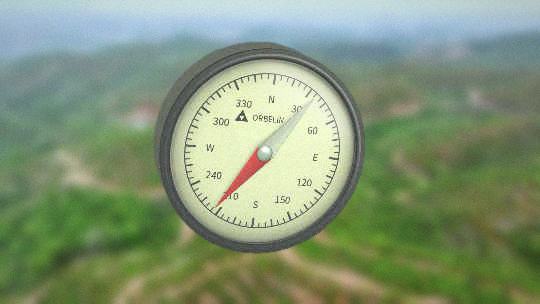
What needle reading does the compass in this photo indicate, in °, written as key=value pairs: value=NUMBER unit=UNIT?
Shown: value=215 unit=°
